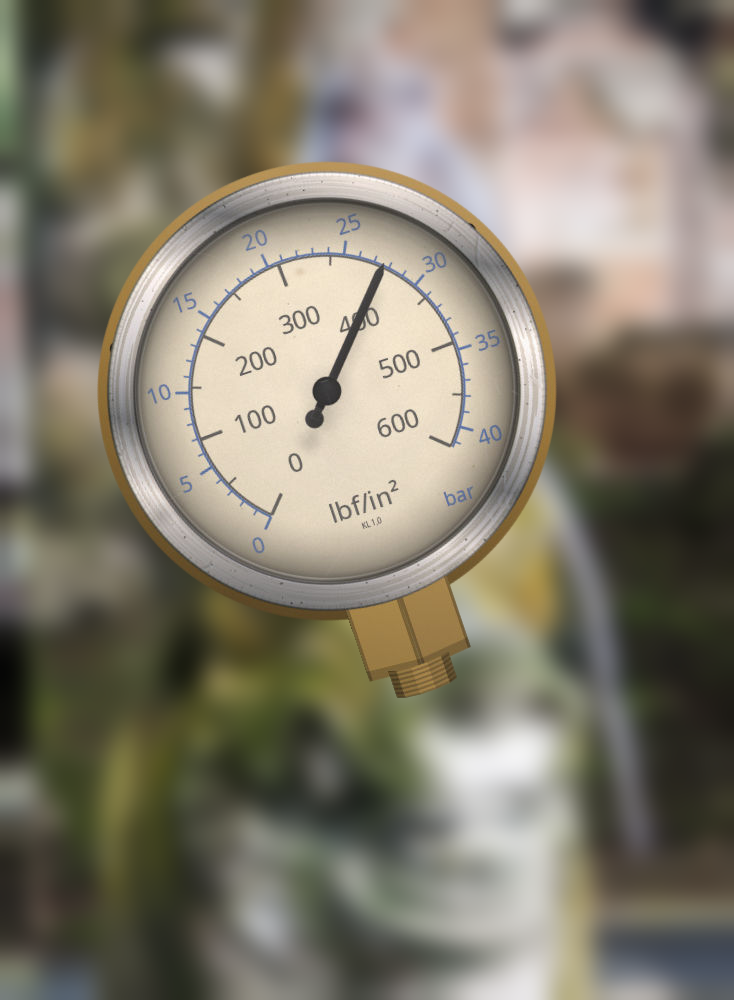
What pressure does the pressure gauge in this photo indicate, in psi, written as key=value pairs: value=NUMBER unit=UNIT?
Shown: value=400 unit=psi
